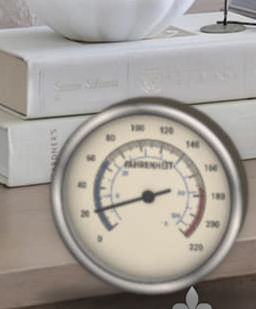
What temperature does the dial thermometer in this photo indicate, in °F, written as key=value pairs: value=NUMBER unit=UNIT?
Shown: value=20 unit=°F
